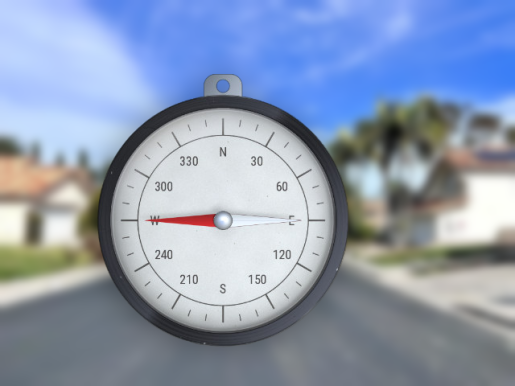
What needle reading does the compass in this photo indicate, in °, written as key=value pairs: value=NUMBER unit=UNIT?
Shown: value=270 unit=°
